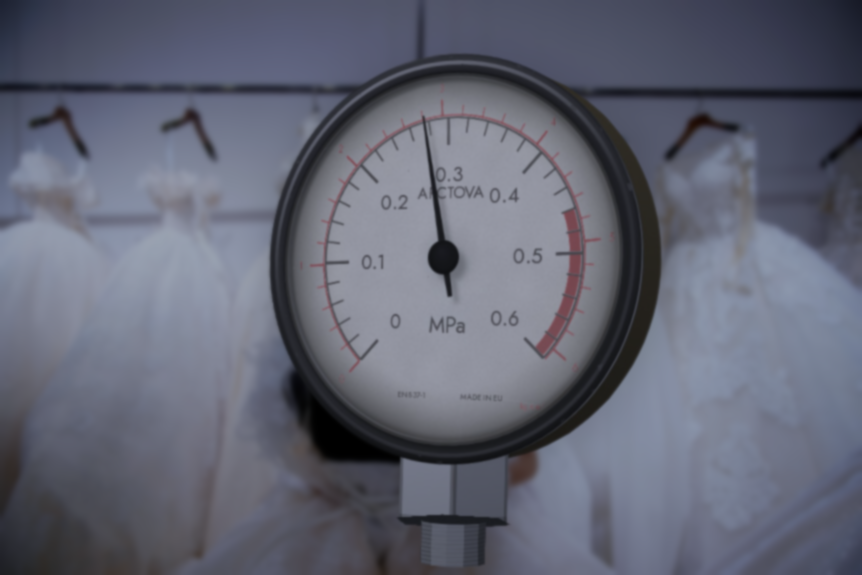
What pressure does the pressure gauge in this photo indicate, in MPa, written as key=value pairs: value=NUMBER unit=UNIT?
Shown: value=0.28 unit=MPa
